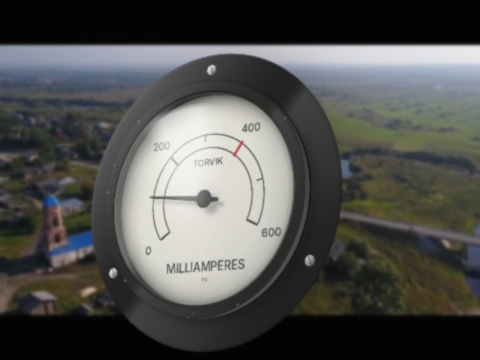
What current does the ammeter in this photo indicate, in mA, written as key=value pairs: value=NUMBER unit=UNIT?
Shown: value=100 unit=mA
